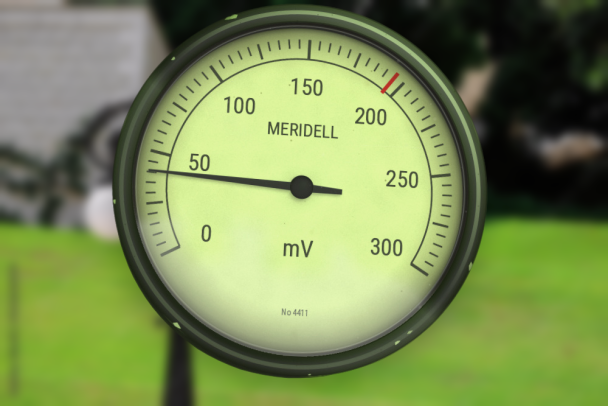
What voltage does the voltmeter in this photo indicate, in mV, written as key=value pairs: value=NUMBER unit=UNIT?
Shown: value=40 unit=mV
